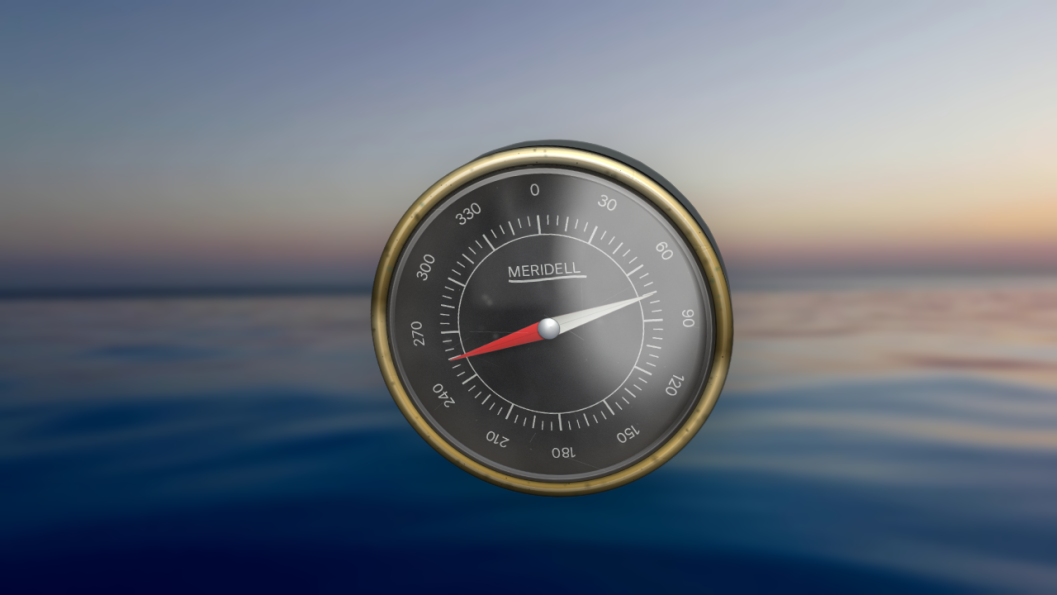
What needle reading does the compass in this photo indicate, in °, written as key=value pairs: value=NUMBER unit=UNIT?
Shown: value=255 unit=°
